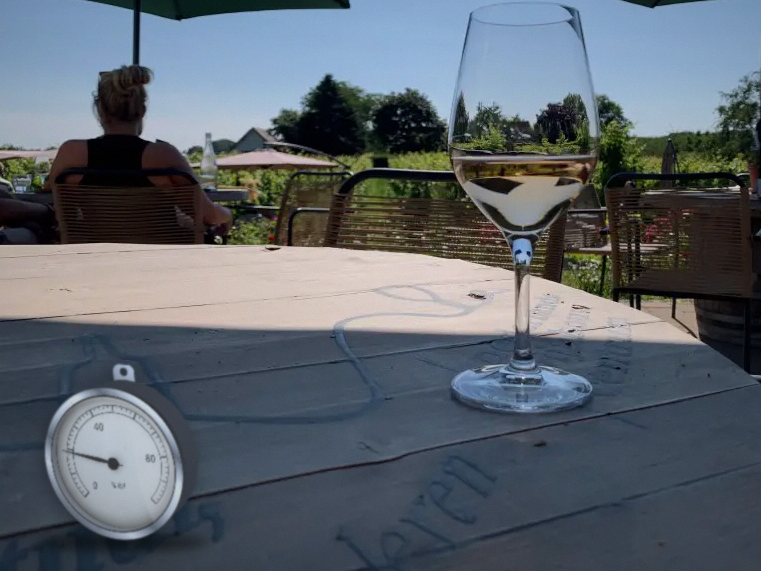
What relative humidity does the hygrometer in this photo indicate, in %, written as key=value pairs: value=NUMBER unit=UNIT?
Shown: value=20 unit=%
